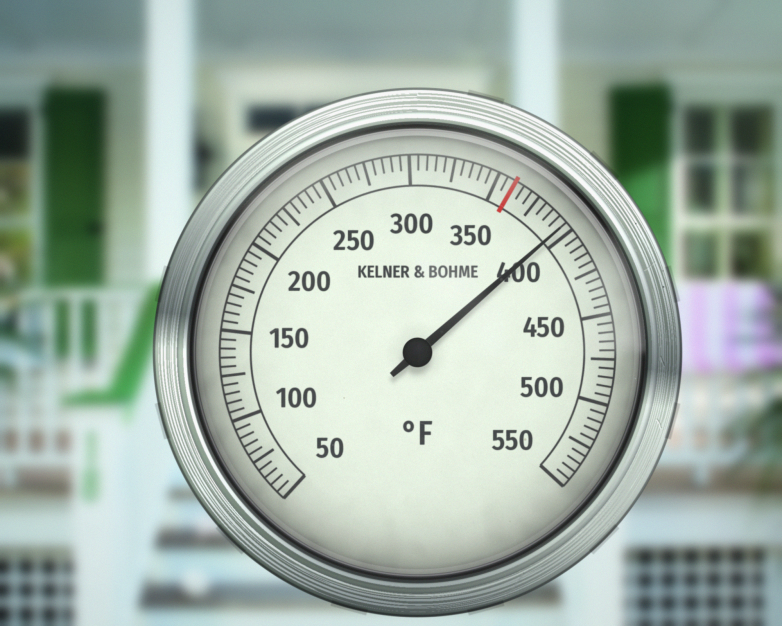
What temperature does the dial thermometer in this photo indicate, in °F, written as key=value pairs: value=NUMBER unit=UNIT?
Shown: value=395 unit=°F
